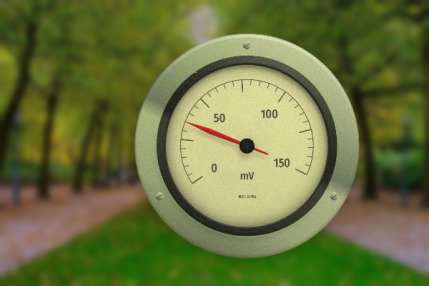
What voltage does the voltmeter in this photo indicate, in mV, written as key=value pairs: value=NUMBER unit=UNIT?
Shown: value=35 unit=mV
